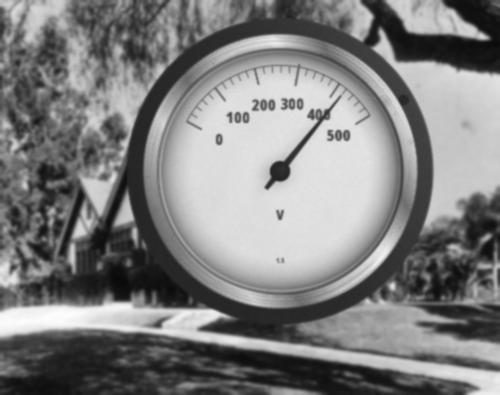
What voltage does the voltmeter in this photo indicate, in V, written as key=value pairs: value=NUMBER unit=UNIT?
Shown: value=420 unit=V
